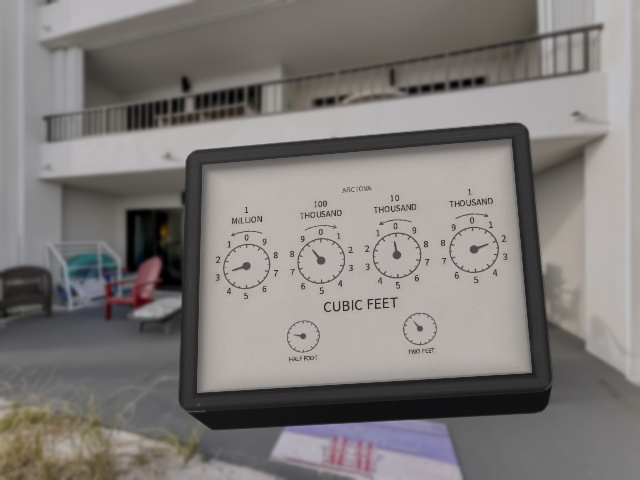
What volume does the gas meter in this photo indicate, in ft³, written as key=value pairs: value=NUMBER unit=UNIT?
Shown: value=290200 unit=ft³
